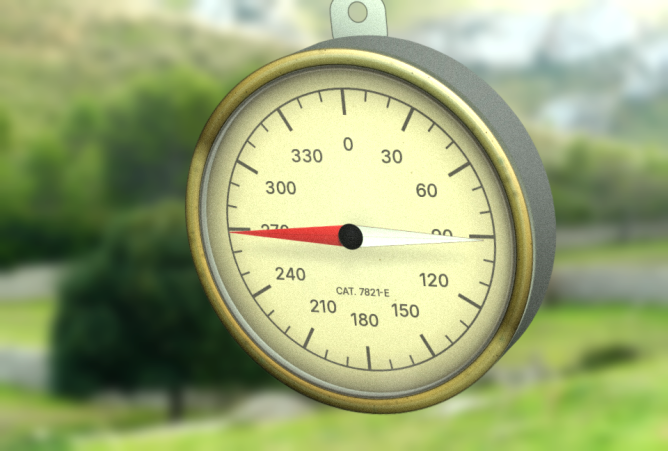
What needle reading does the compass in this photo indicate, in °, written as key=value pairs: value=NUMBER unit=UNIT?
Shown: value=270 unit=°
